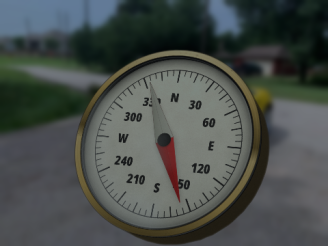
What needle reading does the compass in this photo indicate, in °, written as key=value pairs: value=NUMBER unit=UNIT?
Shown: value=155 unit=°
